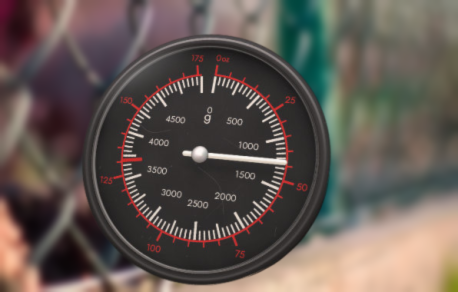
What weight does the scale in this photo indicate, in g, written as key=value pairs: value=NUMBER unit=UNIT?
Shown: value=1250 unit=g
